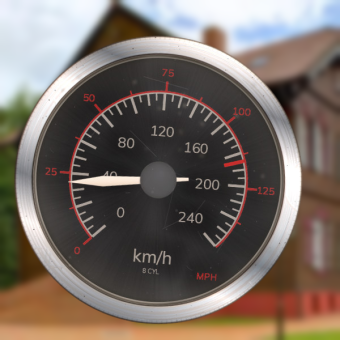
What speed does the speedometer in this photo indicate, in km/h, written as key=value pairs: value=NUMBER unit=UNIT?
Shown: value=35 unit=km/h
